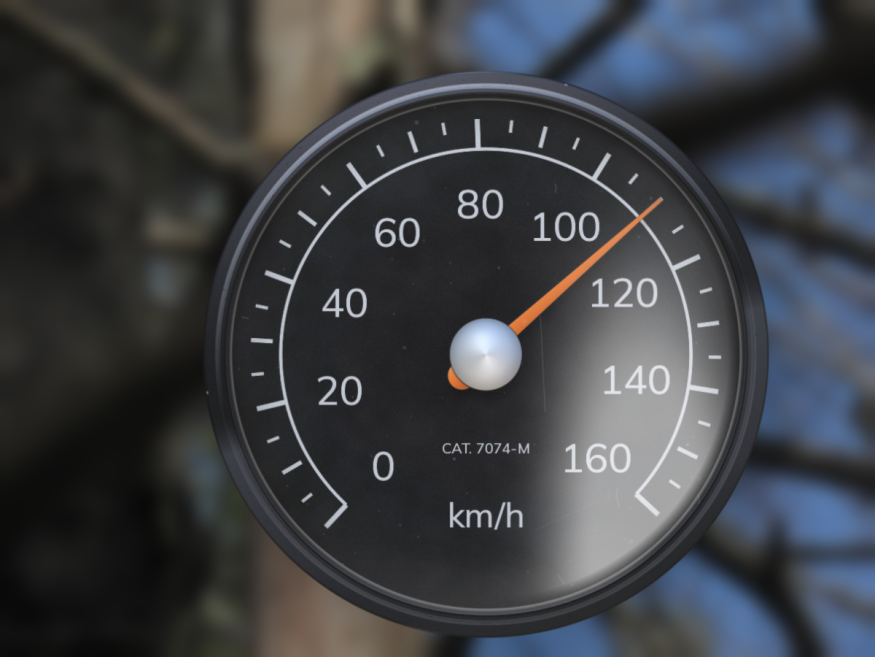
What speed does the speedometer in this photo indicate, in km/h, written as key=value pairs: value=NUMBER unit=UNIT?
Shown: value=110 unit=km/h
